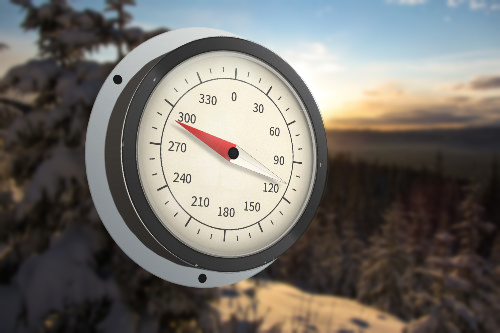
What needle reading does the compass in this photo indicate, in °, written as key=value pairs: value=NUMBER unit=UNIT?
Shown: value=290 unit=°
